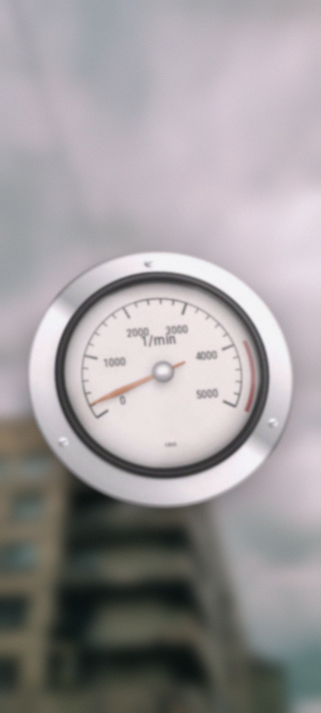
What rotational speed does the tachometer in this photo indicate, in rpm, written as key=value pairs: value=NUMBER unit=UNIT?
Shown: value=200 unit=rpm
